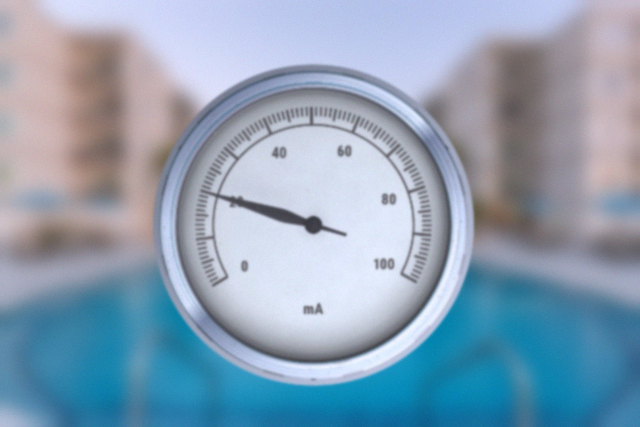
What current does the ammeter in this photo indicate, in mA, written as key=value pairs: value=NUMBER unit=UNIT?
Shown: value=20 unit=mA
